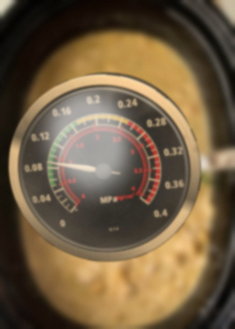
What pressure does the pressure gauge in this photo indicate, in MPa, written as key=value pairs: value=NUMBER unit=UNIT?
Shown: value=0.09 unit=MPa
